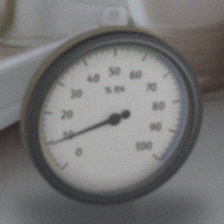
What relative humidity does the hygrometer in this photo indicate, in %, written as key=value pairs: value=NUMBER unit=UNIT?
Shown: value=10 unit=%
